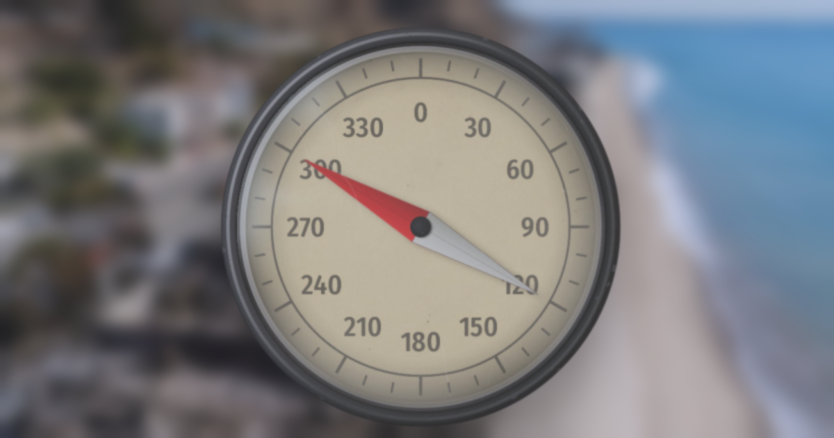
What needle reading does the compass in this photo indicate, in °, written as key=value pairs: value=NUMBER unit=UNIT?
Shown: value=300 unit=°
